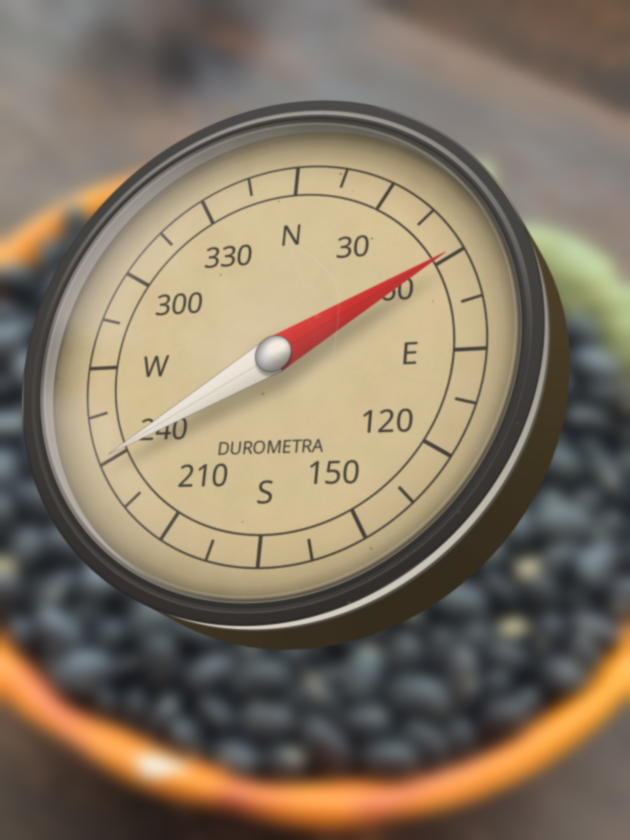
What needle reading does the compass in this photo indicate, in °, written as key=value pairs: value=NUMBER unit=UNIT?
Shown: value=60 unit=°
